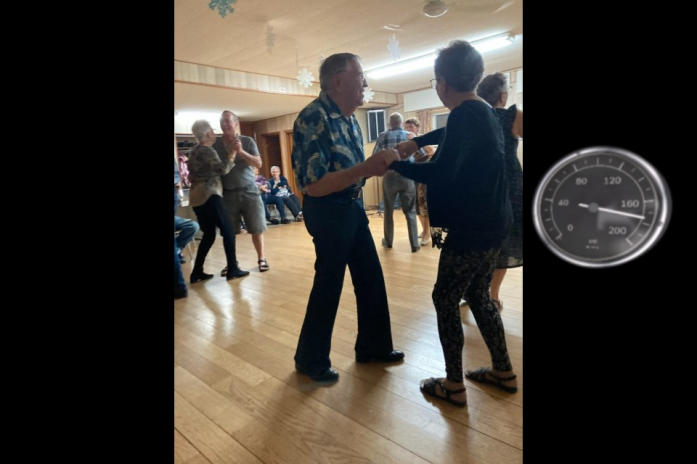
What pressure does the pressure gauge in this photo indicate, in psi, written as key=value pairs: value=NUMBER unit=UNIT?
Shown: value=175 unit=psi
